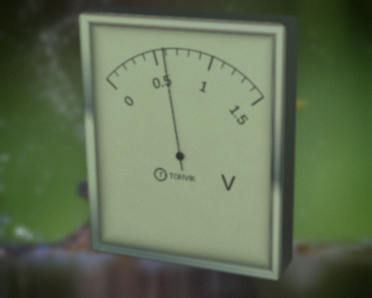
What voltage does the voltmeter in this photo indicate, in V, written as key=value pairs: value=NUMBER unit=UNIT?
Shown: value=0.6 unit=V
